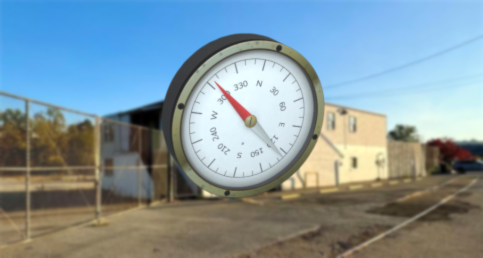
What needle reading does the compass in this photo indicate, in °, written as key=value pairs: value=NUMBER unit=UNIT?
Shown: value=305 unit=°
